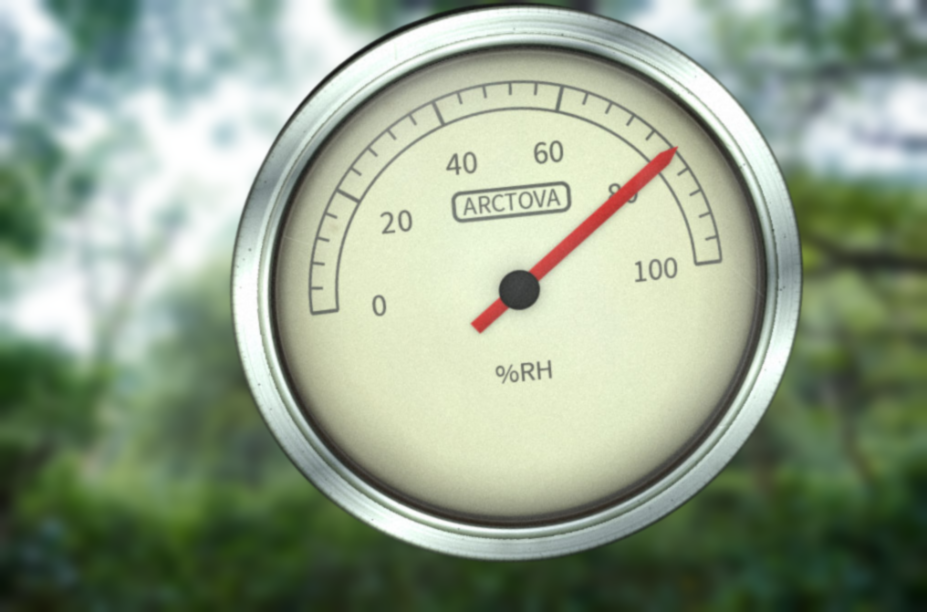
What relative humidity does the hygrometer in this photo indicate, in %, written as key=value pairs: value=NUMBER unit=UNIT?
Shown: value=80 unit=%
